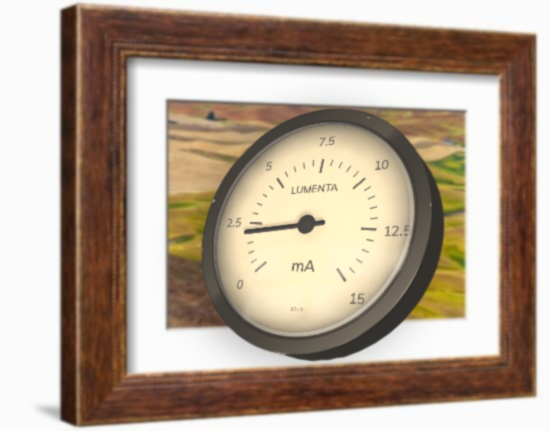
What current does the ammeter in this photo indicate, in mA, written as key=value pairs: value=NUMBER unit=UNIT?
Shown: value=2 unit=mA
